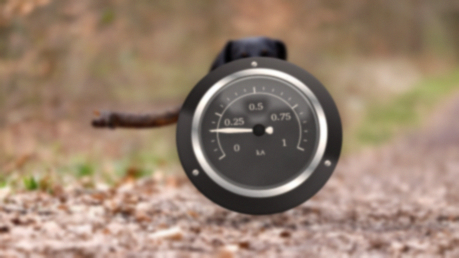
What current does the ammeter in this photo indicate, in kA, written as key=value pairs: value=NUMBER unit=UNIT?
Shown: value=0.15 unit=kA
